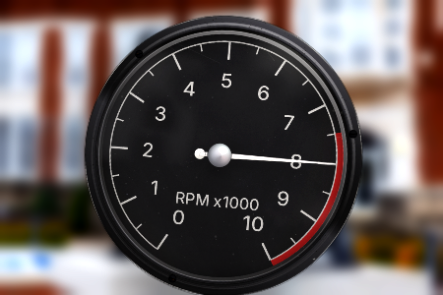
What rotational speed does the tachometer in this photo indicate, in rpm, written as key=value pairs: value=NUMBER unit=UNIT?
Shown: value=8000 unit=rpm
